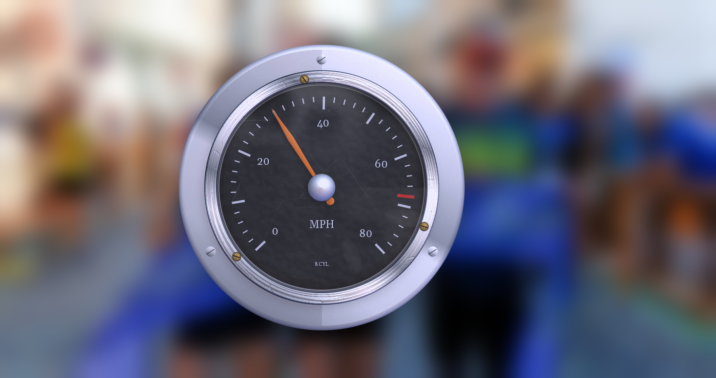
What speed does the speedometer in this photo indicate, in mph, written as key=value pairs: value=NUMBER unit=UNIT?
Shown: value=30 unit=mph
